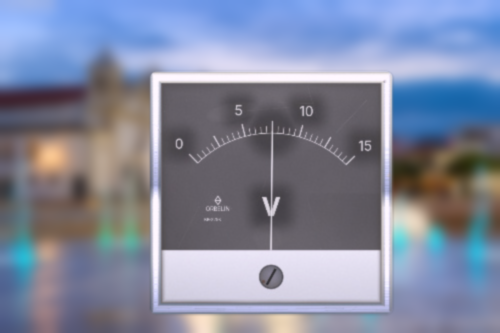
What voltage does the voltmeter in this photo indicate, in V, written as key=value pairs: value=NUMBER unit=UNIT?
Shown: value=7.5 unit=V
